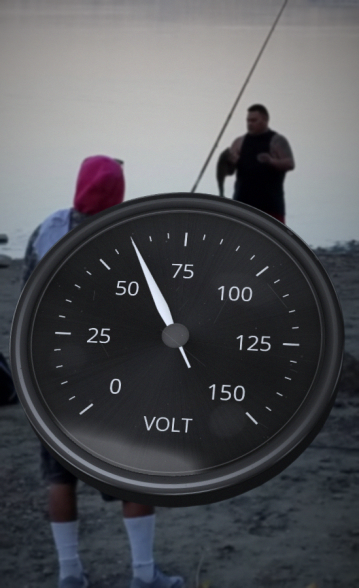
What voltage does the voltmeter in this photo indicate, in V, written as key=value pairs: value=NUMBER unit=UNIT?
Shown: value=60 unit=V
